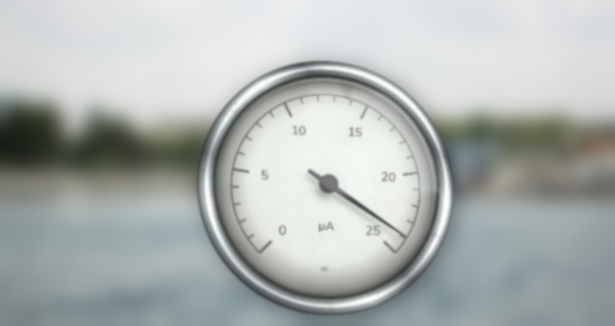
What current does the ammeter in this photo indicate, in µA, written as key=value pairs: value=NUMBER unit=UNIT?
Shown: value=24 unit=µA
